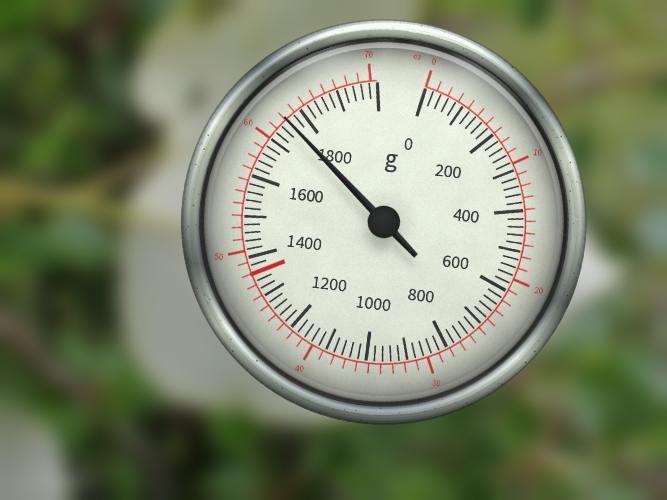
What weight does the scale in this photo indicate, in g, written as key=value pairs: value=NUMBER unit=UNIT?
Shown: value=1760 unit=g
